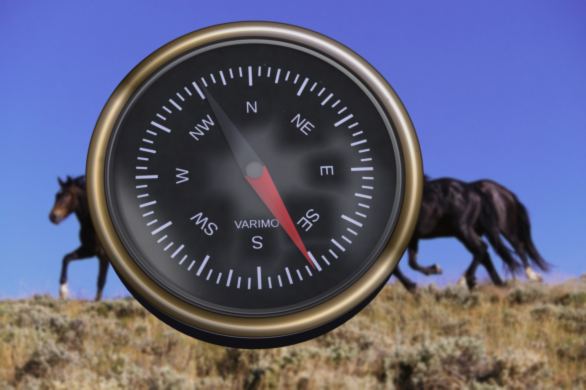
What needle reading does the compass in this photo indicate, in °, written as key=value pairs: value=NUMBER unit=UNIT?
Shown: value=152.5 unit=°
